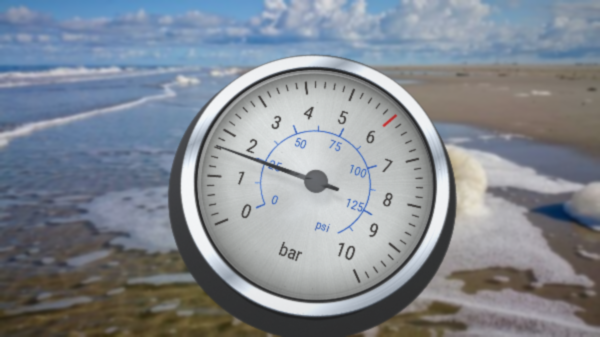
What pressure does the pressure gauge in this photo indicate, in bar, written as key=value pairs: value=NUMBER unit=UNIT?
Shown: value=1.6 unit=bar
